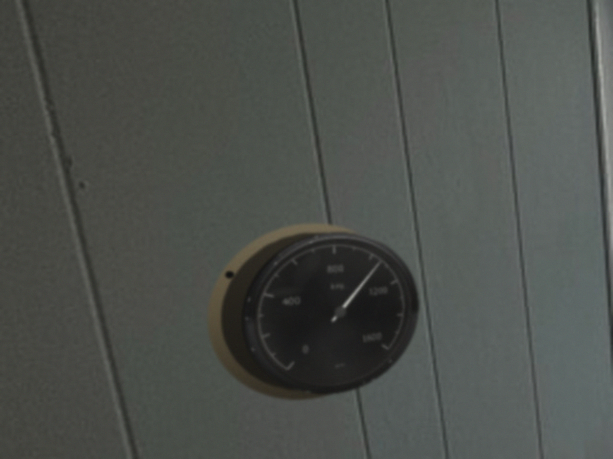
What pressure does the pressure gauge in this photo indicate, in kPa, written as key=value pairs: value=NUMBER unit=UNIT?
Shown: value=1050 unit=kPa
